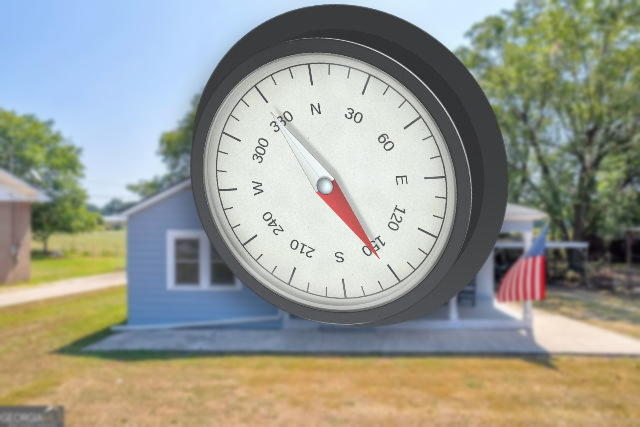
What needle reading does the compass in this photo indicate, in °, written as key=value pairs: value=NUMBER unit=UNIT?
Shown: value=150 unit=°
